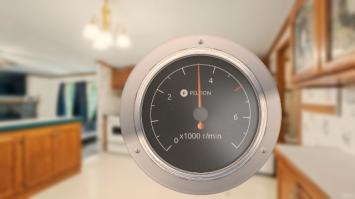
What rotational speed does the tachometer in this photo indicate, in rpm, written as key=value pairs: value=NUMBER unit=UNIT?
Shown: value=3500 unit=rpm
